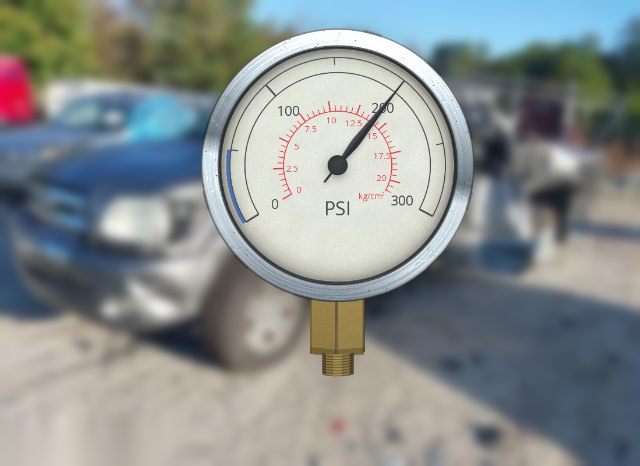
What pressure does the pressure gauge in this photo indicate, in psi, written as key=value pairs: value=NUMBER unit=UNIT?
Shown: value=200 unit=psi
